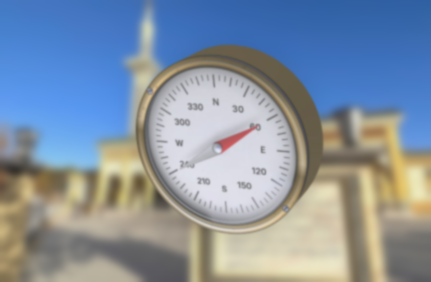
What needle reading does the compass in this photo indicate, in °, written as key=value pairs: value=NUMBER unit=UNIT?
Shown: value=60 unit=°
